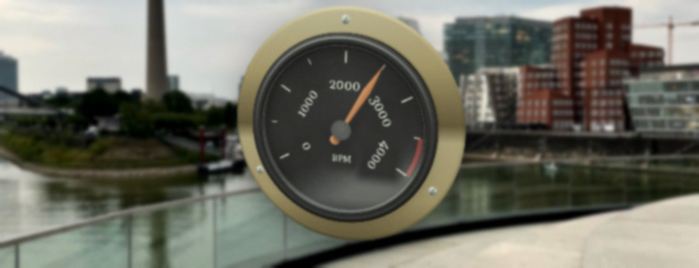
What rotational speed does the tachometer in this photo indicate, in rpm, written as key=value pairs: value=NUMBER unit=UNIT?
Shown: value=2500 unit=rpm
